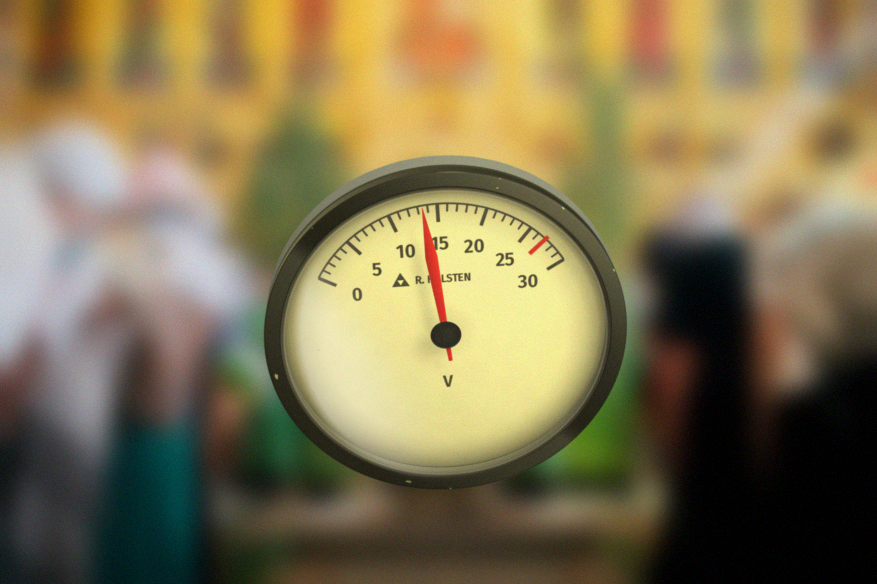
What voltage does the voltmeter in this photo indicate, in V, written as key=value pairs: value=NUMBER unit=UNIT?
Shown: value=13.5 unit=V
